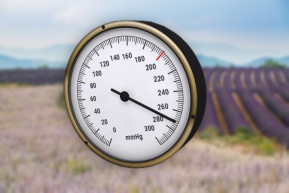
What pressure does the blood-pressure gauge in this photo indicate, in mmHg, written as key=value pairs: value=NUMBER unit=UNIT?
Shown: value=270 unit=mmHg
